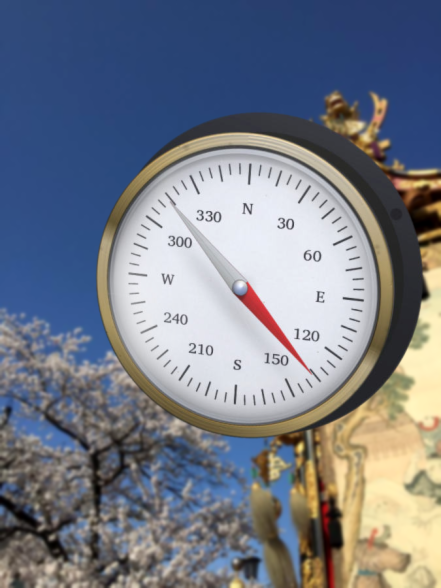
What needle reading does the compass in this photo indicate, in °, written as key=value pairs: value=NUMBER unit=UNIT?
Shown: value=135 unit=°
